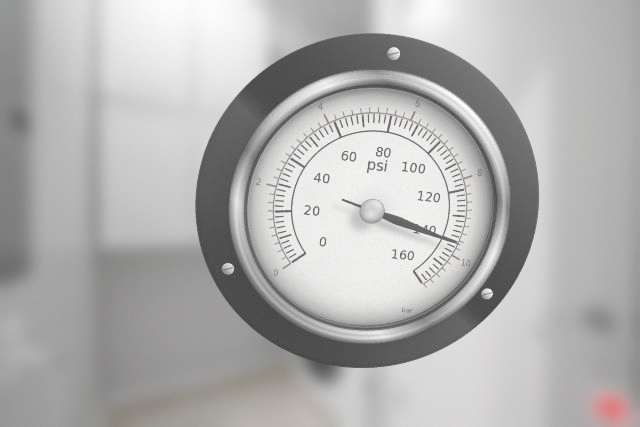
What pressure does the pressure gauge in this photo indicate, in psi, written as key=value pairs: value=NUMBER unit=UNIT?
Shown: value=140 unit=psi
